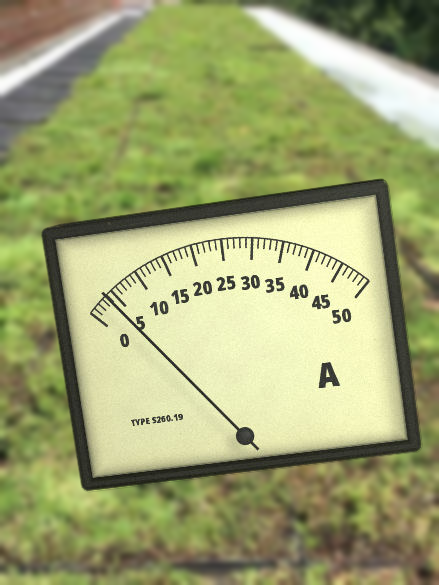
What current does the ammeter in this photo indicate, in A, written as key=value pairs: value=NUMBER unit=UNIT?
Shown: value=4 unit=A
